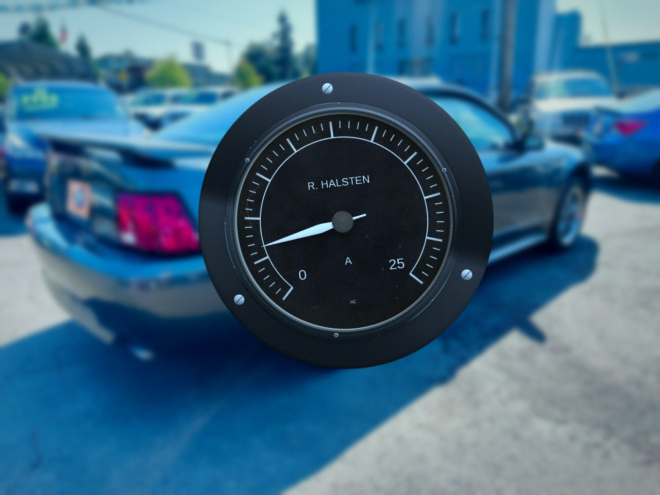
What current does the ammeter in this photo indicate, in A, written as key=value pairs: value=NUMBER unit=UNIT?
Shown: value=3.25 unit=A
